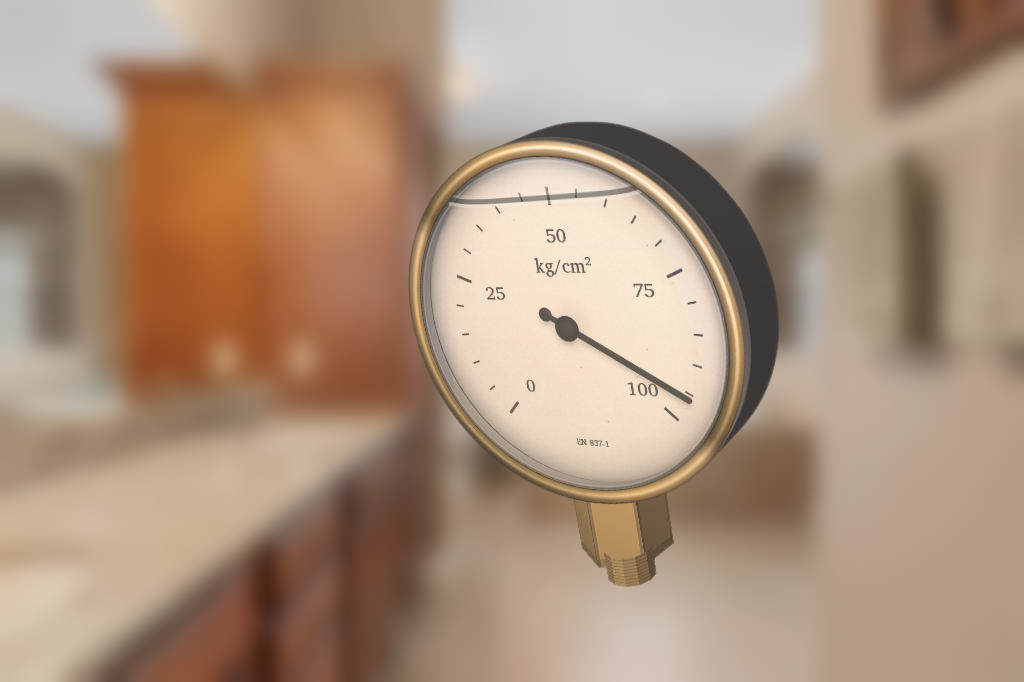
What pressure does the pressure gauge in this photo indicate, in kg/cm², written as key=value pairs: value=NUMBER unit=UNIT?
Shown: value=95 unit=kg/cm²
